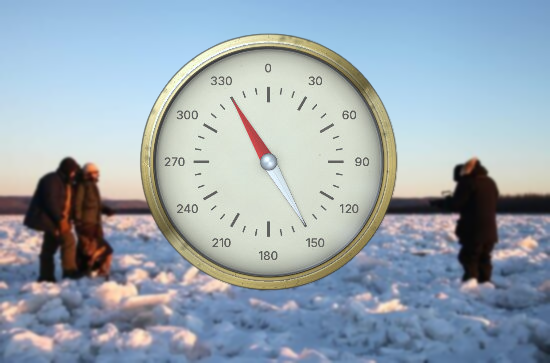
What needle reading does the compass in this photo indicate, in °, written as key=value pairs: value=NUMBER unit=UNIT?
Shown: value=330 unit=°
